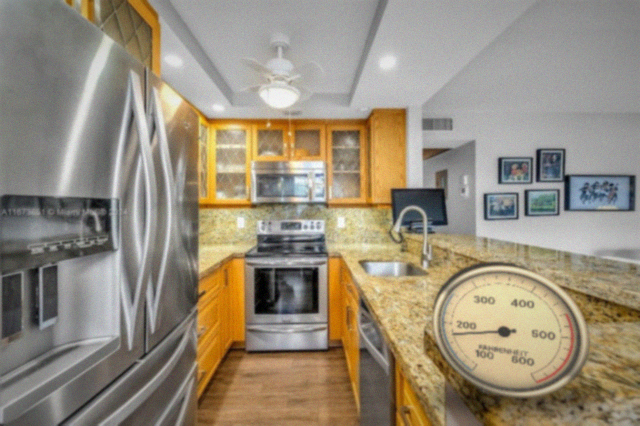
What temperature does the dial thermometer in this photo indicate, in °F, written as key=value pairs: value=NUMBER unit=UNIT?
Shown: value=180 unit=°F
